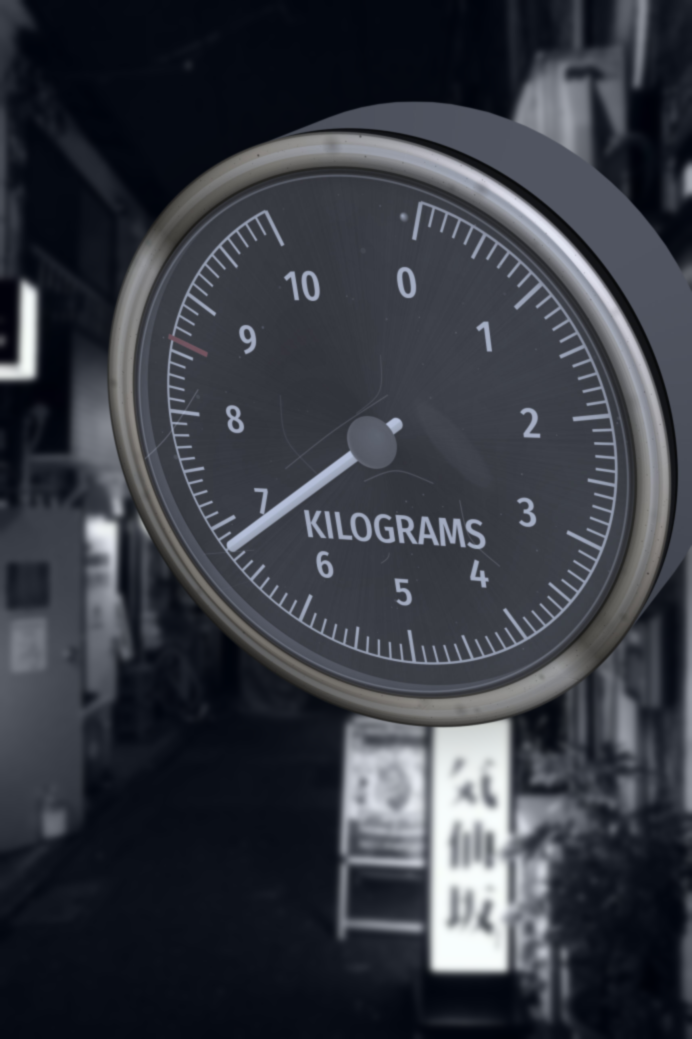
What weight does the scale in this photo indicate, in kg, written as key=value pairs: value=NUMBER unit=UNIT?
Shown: value=6.8 unit=kg
